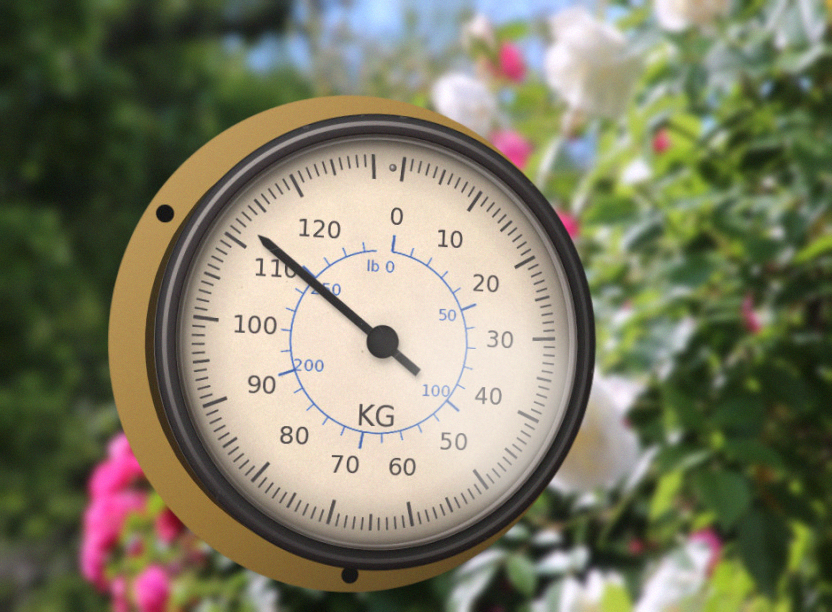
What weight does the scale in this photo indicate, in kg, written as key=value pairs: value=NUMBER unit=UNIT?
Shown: value=112 unit=kg
